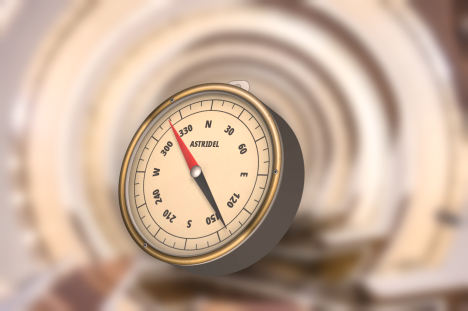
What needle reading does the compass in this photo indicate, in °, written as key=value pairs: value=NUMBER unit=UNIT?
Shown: value=320 unit=°
